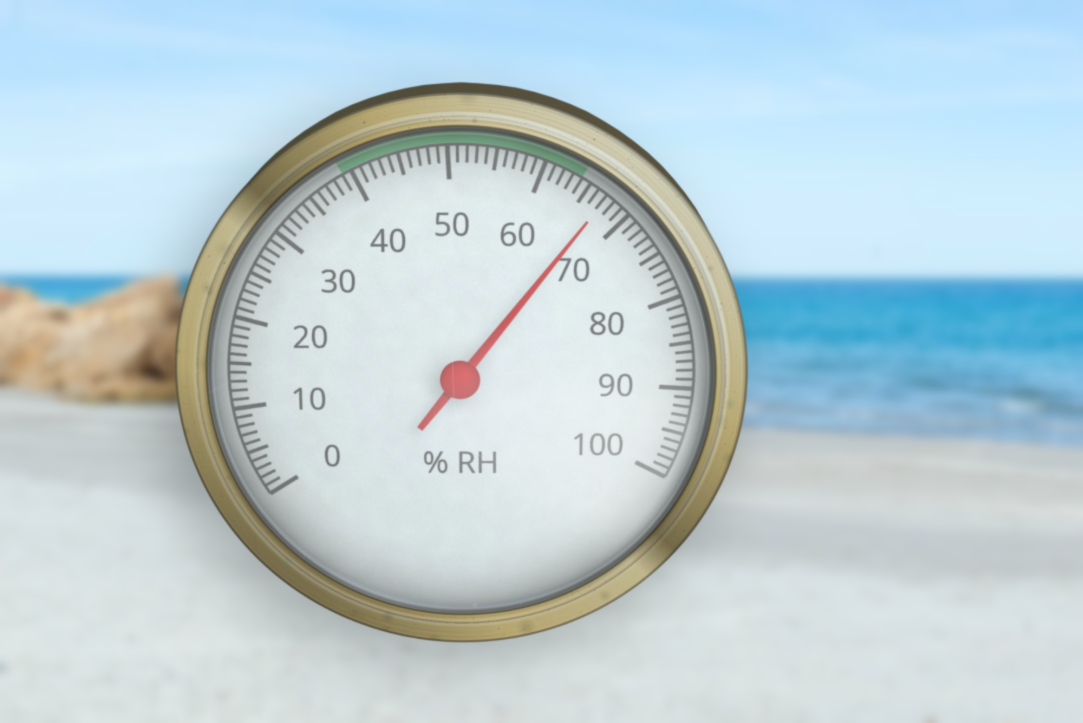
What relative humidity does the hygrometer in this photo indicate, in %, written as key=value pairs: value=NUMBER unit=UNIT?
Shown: value=67 unit=%
